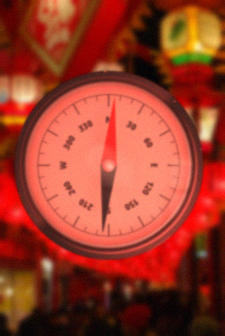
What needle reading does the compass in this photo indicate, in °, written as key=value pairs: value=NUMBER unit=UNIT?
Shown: value=5 unit=°
